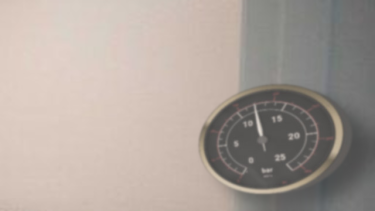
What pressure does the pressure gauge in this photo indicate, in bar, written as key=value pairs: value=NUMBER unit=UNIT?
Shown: value=12 unit=bar
